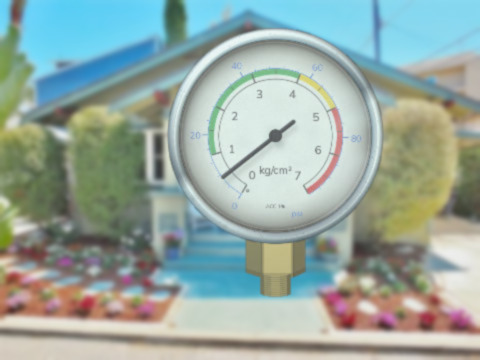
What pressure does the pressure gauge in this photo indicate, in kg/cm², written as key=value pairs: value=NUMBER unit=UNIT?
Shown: value=0.5 unit=kg/cm²
